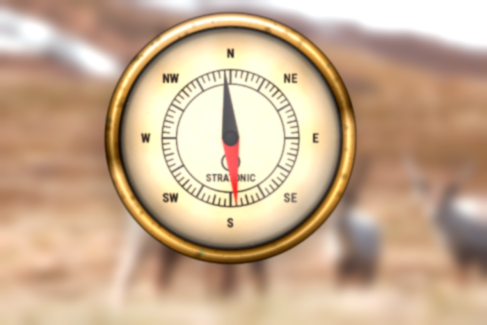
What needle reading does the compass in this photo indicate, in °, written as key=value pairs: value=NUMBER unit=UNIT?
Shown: value=175 unit=°
